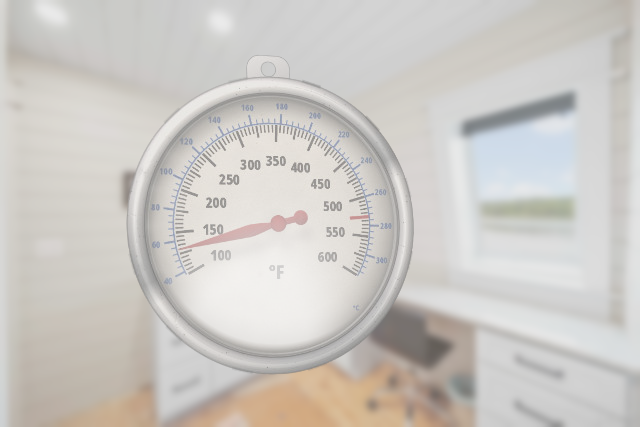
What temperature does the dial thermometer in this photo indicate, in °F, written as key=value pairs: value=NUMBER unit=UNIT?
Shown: value=130 unit=°F
